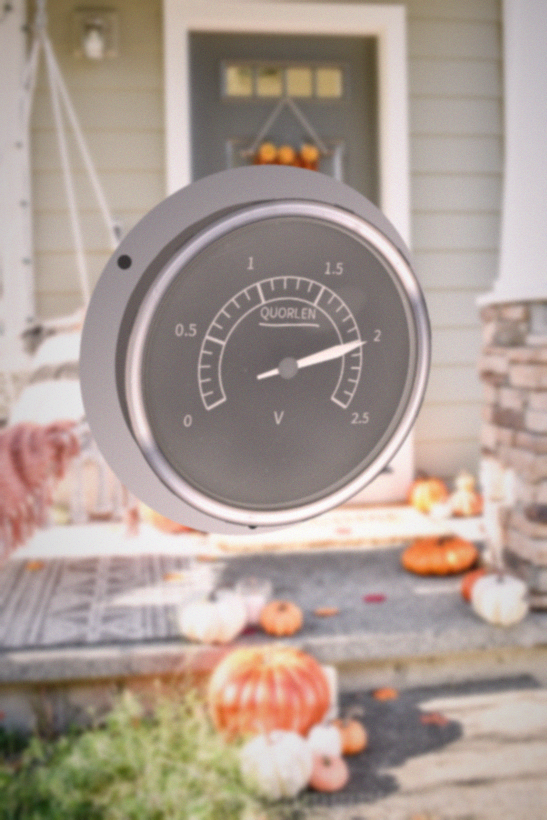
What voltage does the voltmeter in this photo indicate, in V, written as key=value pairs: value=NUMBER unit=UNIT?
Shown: value=2 unit=V
